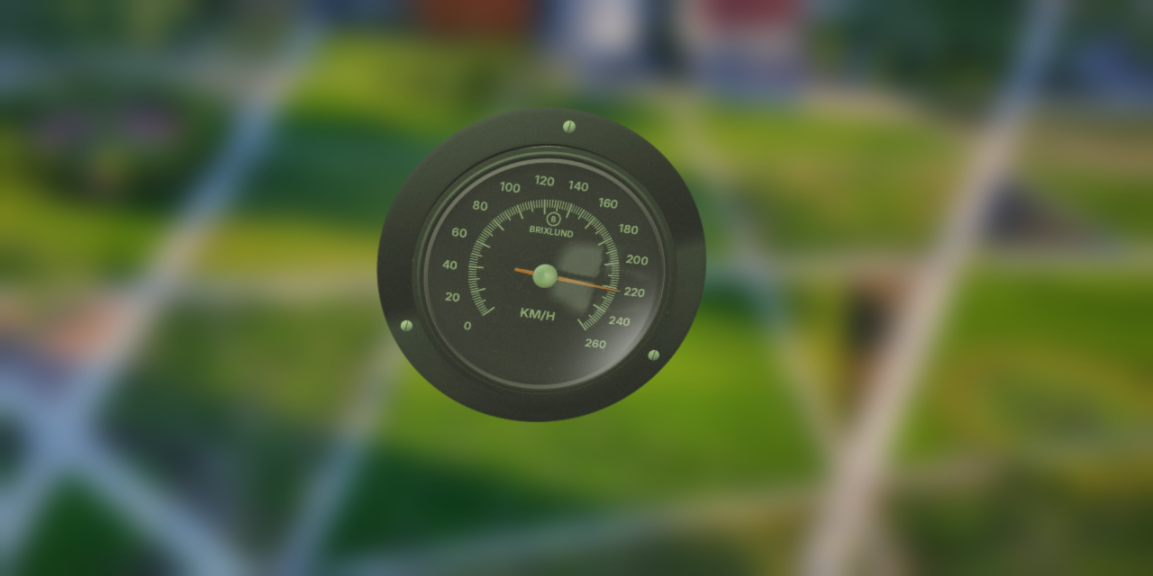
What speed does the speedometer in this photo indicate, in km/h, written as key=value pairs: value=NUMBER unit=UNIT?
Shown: value=220 unit=km/h
